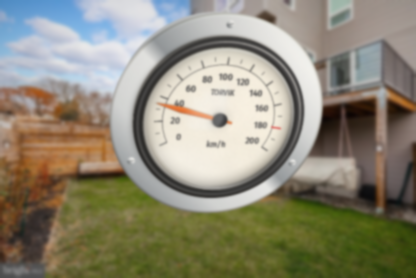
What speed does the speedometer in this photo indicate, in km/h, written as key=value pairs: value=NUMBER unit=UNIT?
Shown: value=35 unit=km/h
